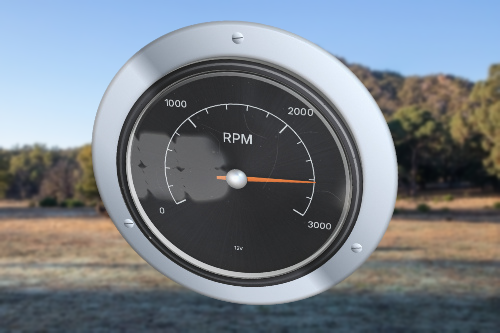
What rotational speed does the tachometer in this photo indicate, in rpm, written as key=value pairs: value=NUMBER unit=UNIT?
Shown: value=2600 unit=rpm
